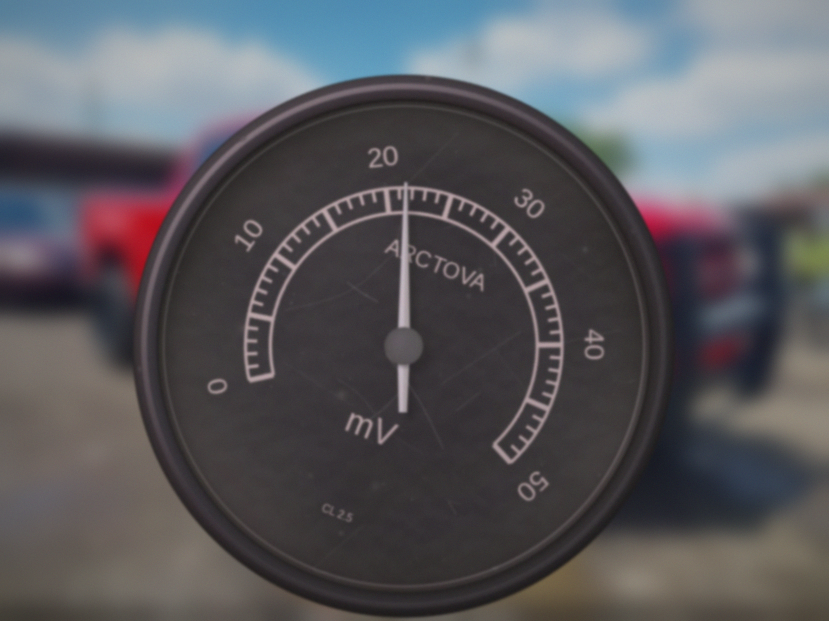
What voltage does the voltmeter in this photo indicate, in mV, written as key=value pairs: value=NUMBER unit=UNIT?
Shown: value=21.5 unit=mV
